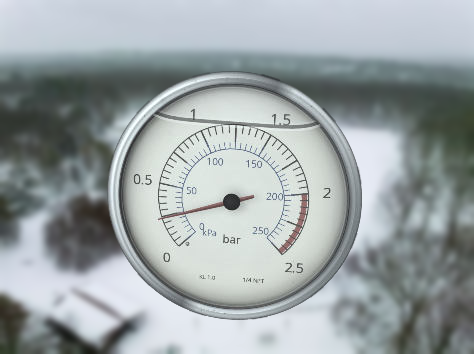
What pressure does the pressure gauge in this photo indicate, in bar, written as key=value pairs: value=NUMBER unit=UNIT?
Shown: value=0.25 unit=bar
